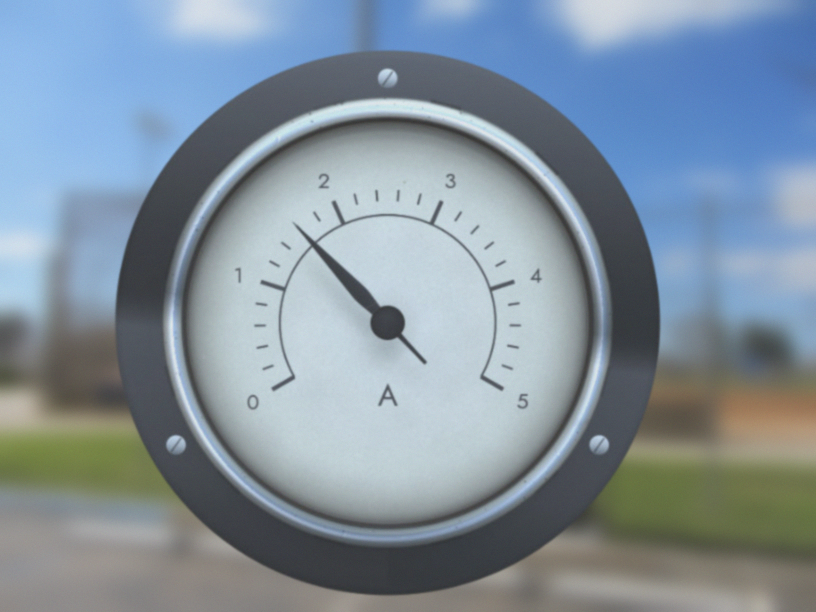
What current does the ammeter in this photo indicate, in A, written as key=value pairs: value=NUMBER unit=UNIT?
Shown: value=1.6 unit=A
